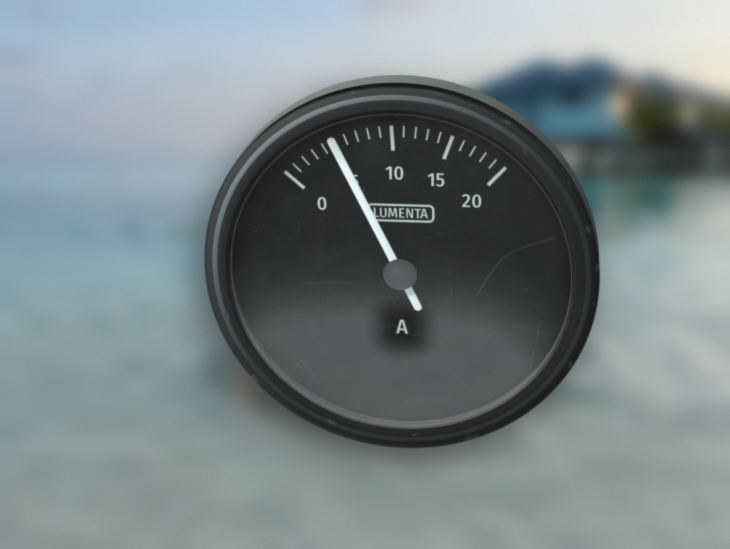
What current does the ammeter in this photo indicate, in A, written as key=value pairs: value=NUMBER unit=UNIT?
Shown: value=5 unit=A
